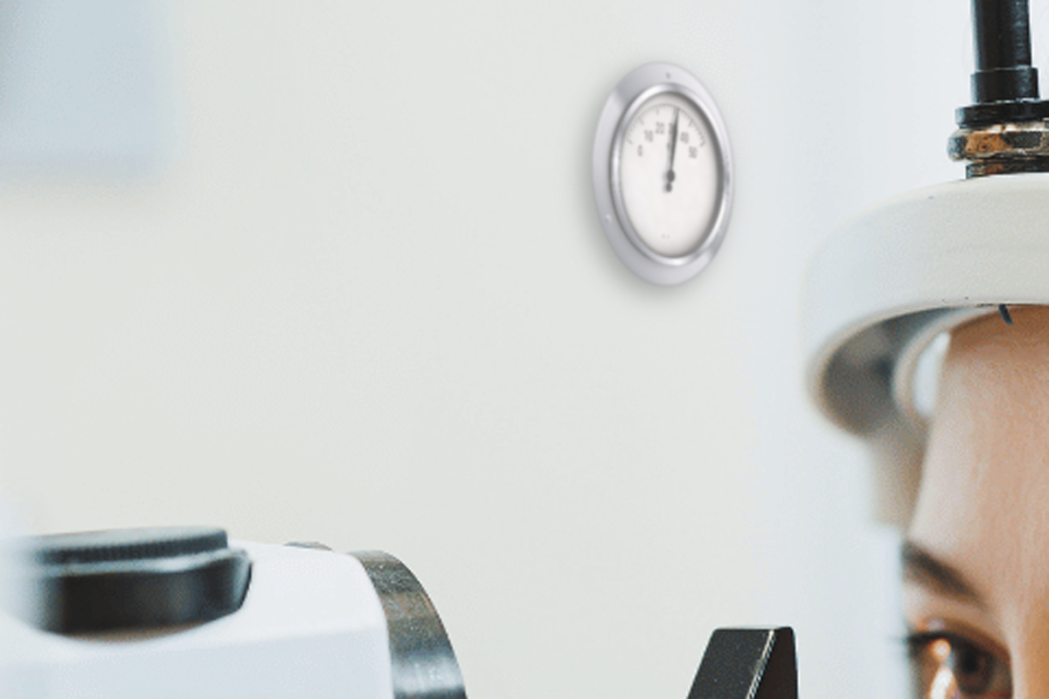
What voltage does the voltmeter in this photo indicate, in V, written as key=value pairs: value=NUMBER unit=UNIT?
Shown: value=30 unit=V
